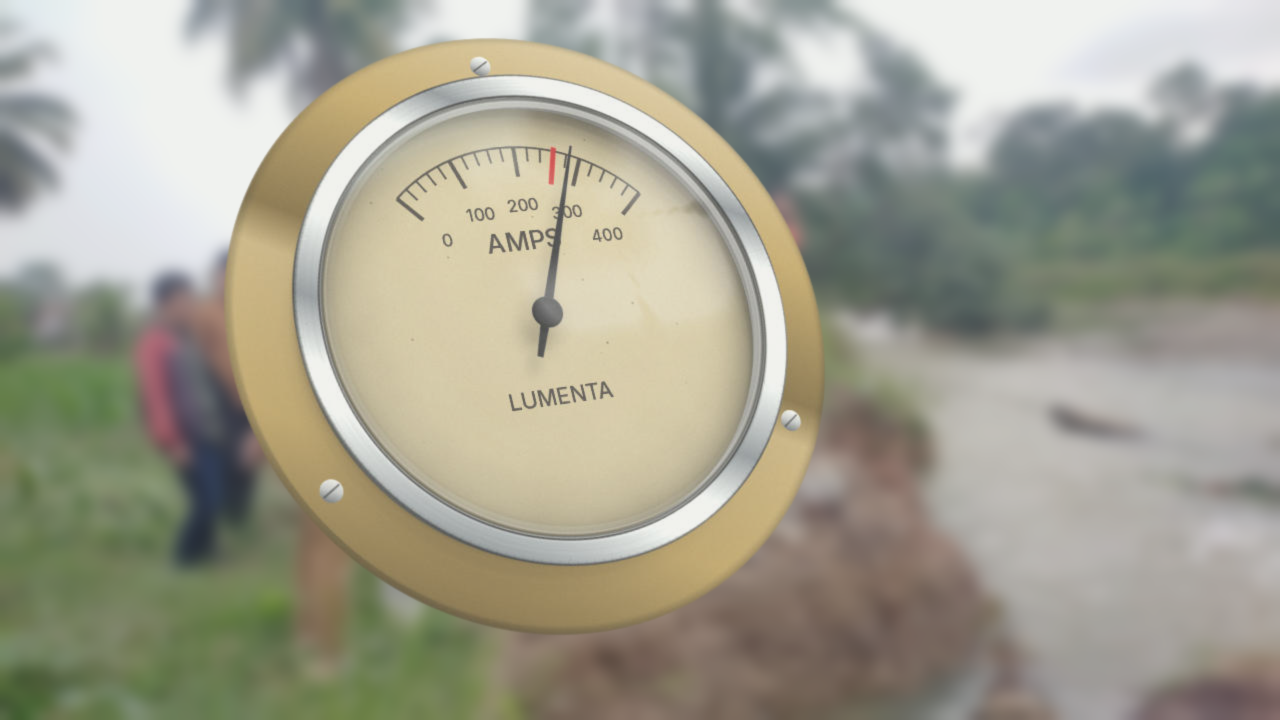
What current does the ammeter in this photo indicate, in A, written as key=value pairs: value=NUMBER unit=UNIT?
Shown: value=280 unit=A
